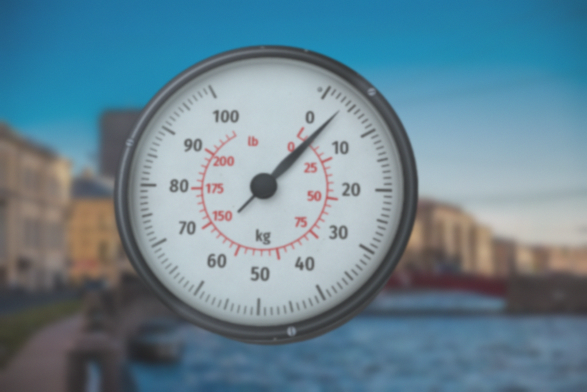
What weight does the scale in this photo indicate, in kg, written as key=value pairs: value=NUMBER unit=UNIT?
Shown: value=4 unit=kg
